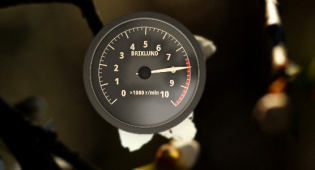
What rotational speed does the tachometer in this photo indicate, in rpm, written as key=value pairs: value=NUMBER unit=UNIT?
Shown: value=8000 unit=rpm
